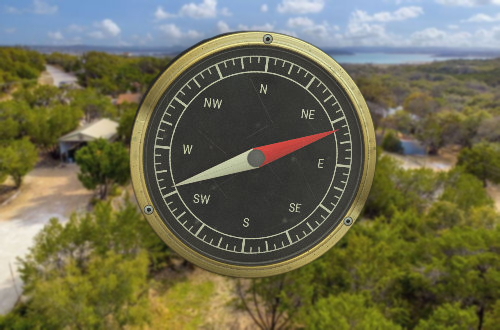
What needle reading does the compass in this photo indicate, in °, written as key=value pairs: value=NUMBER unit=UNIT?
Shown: value=65 unit=°
